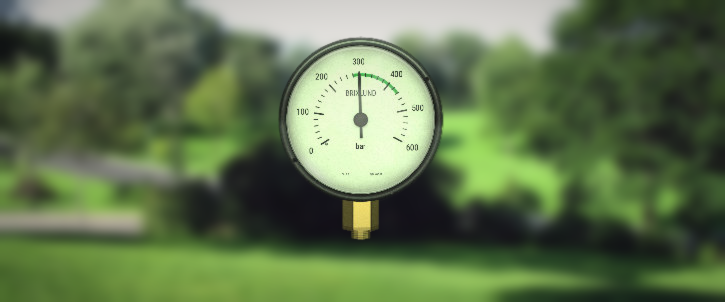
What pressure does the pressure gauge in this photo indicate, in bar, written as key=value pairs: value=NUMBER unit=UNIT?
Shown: value=300 unit=bar
